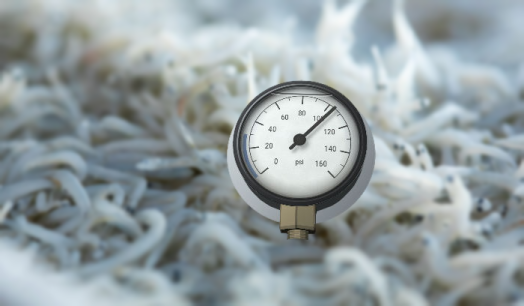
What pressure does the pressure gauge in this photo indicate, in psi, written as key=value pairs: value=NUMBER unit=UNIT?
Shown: value=105 unit=psi
